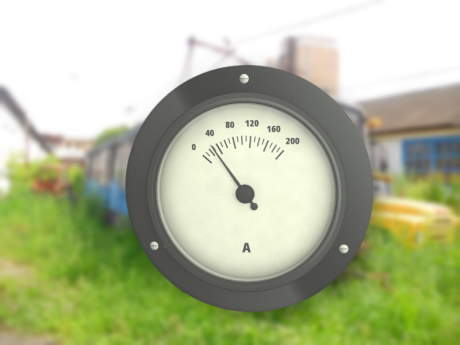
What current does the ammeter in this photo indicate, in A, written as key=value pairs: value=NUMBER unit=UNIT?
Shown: value=30 unit=A
